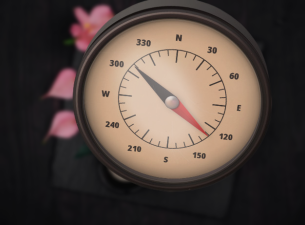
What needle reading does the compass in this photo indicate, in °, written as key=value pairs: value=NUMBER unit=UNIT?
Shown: value=130 unit=°
